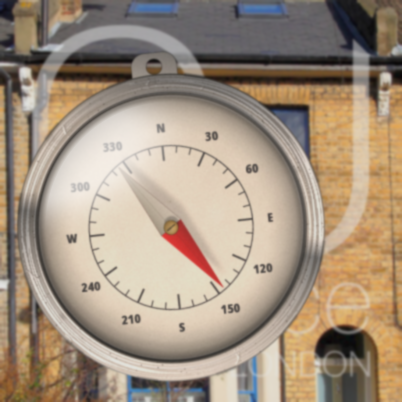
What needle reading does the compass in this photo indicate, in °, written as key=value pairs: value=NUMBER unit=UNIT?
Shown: value=145 unit=°
